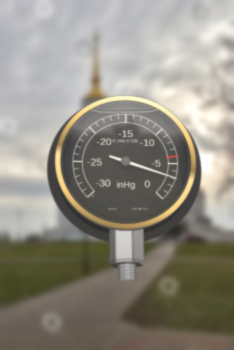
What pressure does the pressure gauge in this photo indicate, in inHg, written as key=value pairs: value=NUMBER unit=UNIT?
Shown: value=-3 unit=inHg
